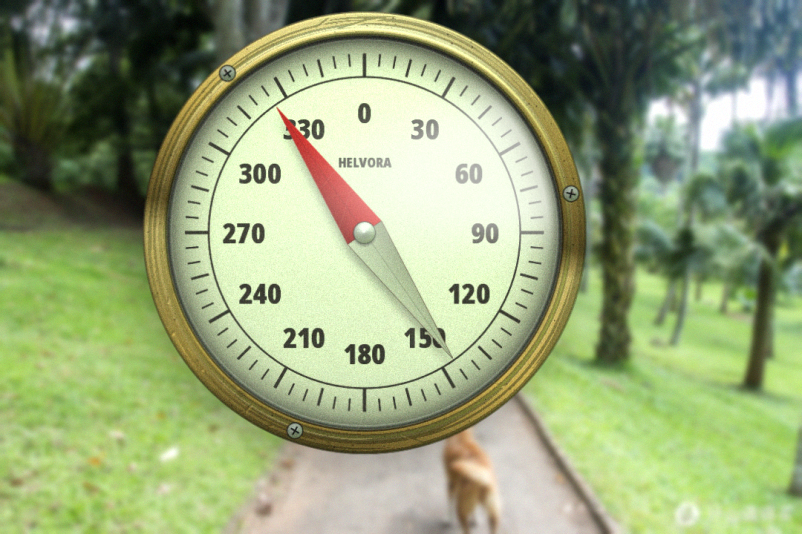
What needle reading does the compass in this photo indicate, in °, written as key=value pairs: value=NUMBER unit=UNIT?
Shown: value=325 unit=°
